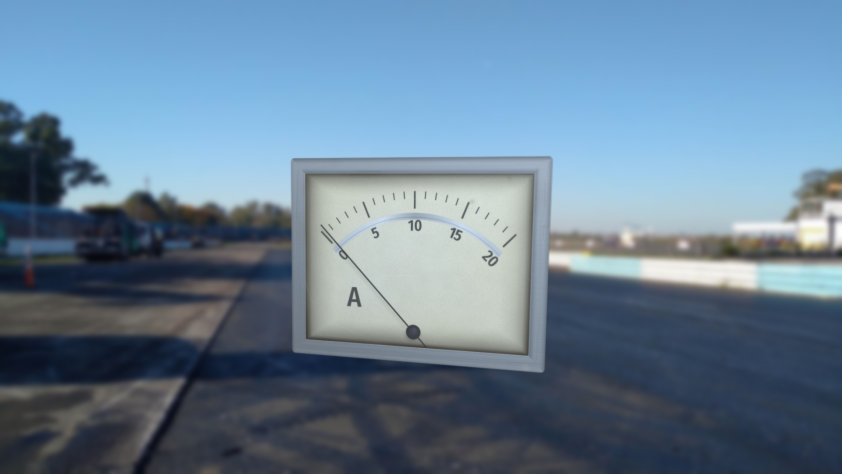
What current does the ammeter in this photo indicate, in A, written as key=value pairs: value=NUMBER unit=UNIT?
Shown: value=0.5 unit=A
